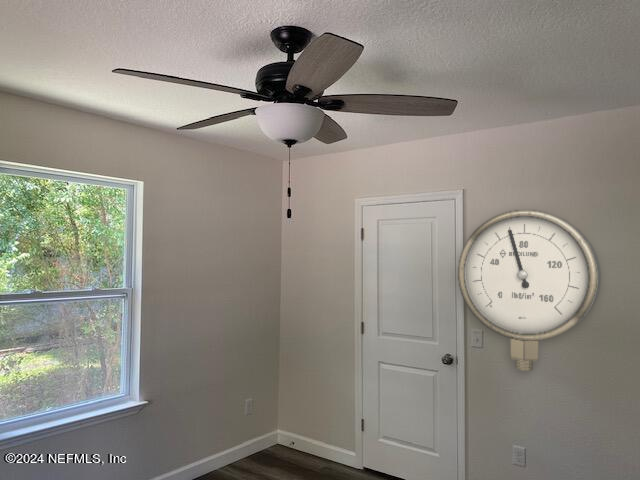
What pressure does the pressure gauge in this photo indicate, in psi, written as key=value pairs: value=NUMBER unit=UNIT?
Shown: value=70 unit=psi
